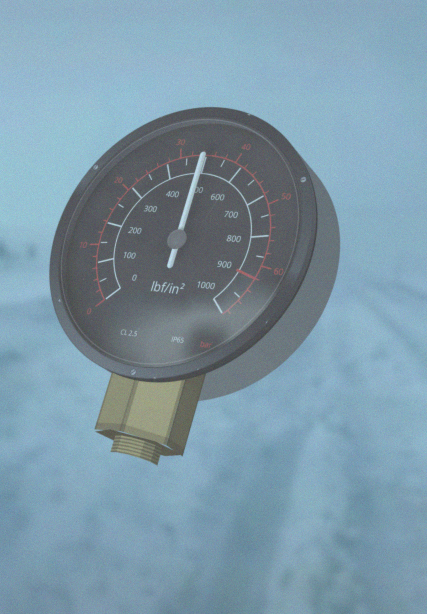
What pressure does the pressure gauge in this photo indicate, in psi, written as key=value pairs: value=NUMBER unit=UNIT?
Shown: value=500 unit=psi
